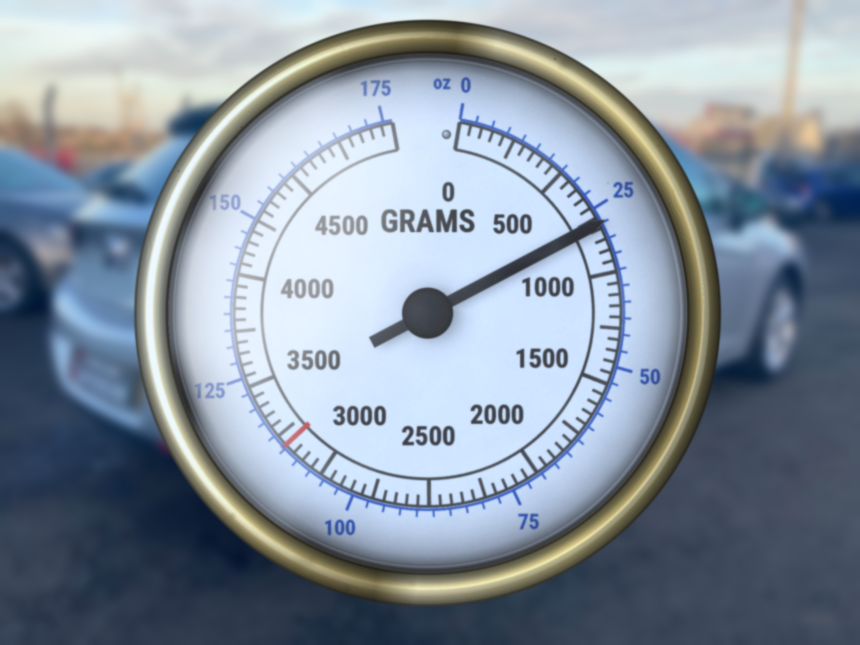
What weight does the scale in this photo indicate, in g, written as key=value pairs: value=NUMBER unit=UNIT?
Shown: value=775 unit=g
